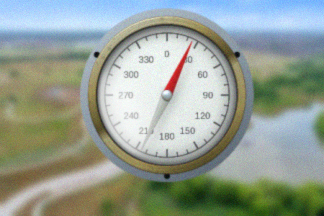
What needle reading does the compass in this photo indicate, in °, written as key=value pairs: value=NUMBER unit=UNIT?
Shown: value=25 unit=°
